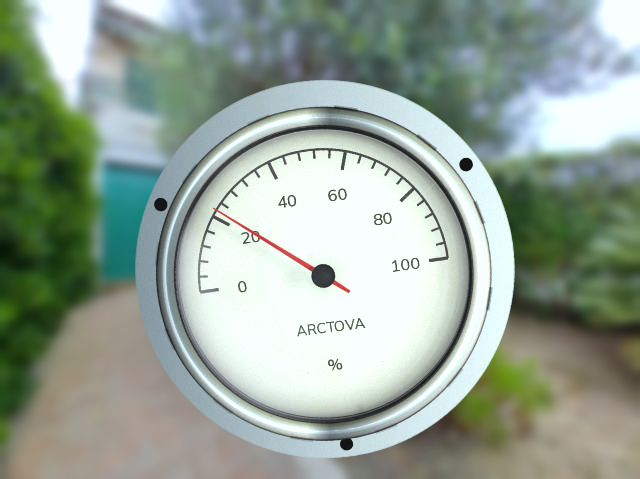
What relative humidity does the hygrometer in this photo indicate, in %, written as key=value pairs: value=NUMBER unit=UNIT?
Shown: value=22 unit=%
